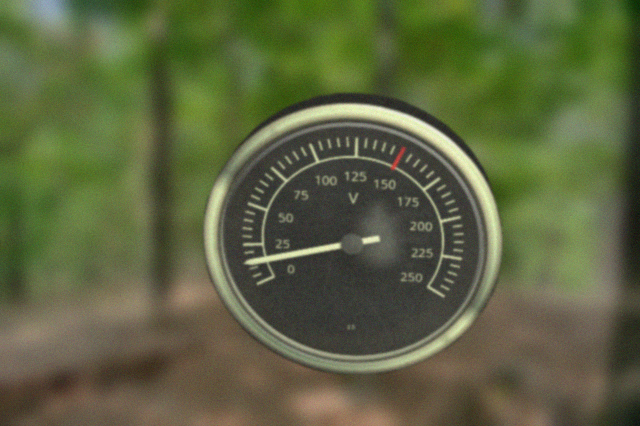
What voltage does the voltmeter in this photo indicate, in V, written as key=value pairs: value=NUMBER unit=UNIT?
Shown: value=15 unit=V
